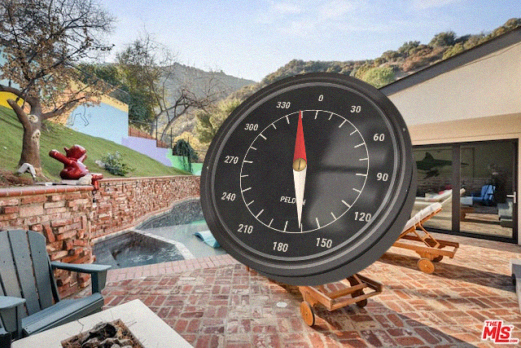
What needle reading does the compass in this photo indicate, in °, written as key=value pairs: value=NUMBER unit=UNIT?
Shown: value=345 unit=°
